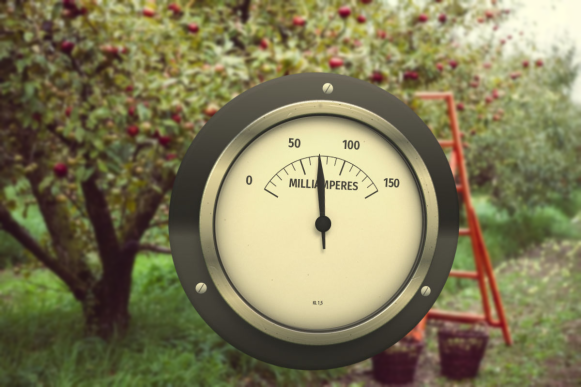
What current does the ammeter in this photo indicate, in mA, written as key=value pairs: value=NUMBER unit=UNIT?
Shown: value=70 unit=mA
